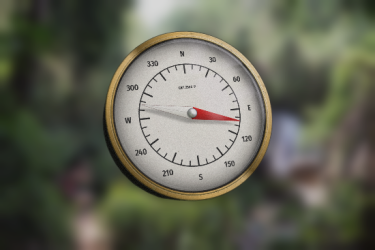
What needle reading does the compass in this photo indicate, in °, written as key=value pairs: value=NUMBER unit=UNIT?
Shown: value=105 unit=°
